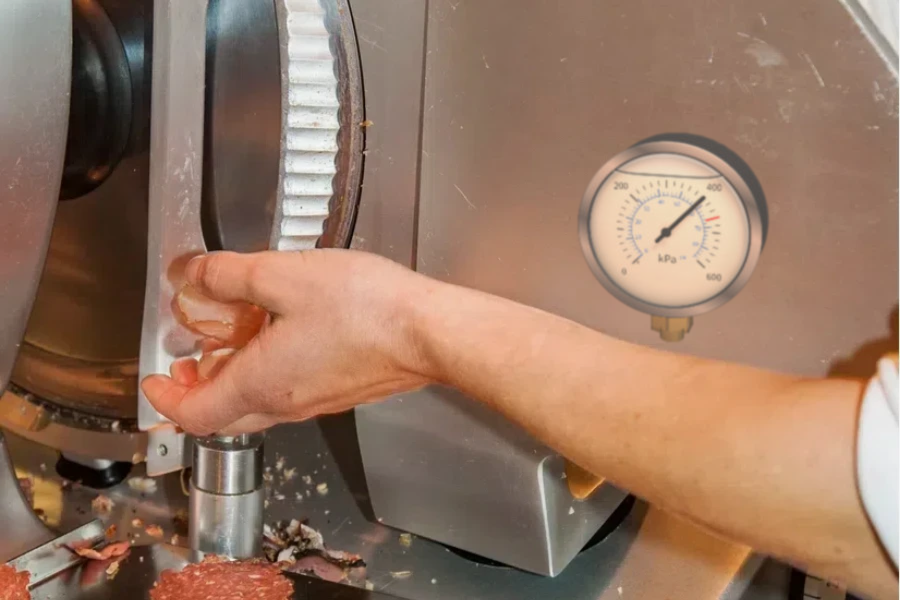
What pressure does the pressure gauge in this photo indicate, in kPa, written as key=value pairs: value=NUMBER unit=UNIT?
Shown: value=400 unit=kPa
